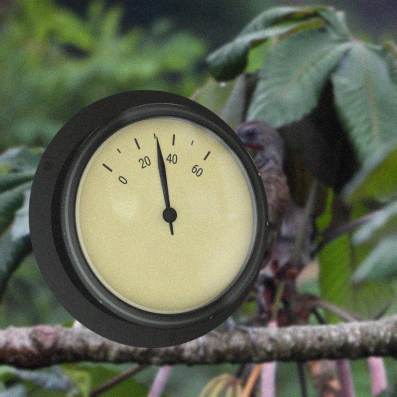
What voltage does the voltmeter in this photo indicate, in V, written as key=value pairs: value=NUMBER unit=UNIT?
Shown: value=30 unit=V
